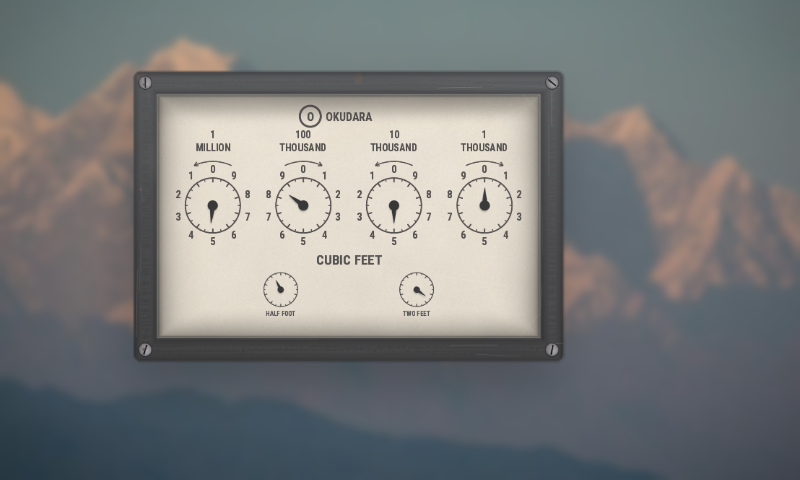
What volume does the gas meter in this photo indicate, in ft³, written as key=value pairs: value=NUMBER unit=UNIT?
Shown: value=485000 unit=ft³
